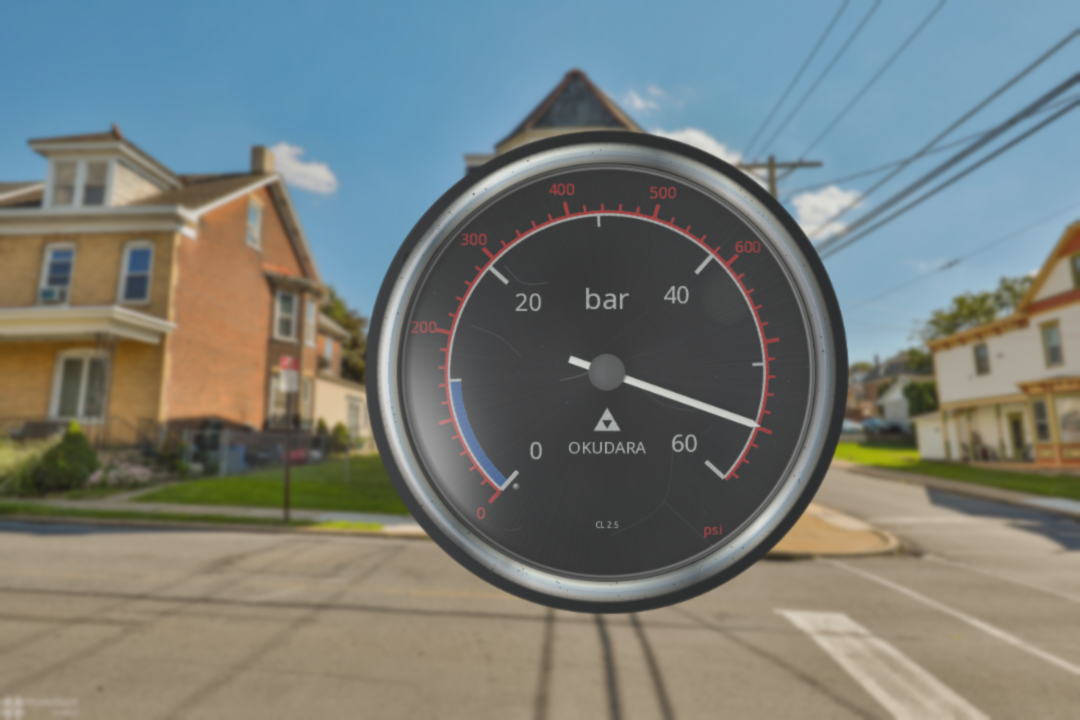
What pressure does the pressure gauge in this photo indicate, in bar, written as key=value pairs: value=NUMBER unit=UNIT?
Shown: value=55 unit=bar
